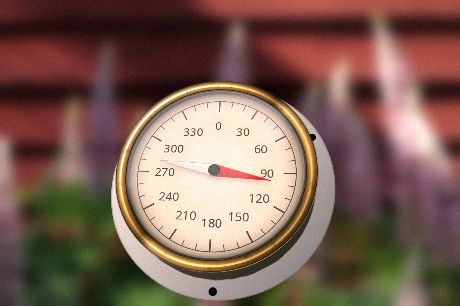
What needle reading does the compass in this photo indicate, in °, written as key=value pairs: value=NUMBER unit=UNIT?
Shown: value=100 unit=°
